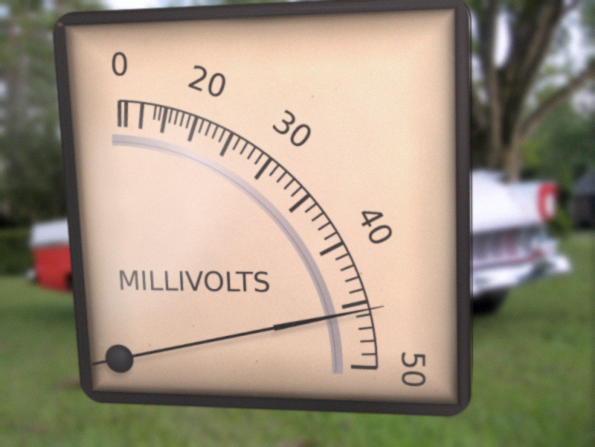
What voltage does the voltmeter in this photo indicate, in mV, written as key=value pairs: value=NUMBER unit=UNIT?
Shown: value=45.5 unit=mV
